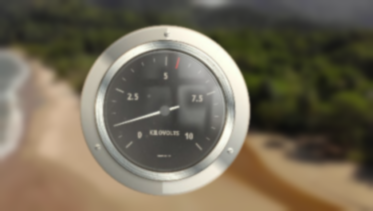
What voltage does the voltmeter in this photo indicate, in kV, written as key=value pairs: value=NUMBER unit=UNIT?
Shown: value=1 unit=kV
